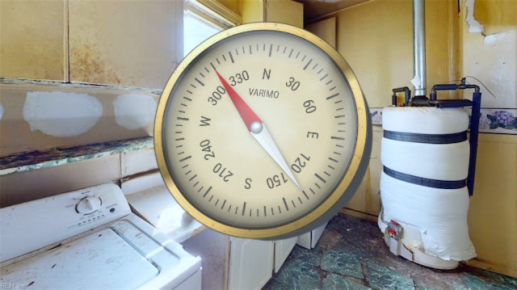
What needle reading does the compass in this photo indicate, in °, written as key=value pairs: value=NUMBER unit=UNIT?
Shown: value=315 unit=°
